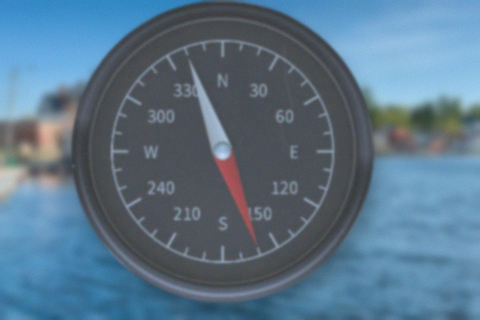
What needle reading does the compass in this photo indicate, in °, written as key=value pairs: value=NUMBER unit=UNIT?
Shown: value=160 unit=°
